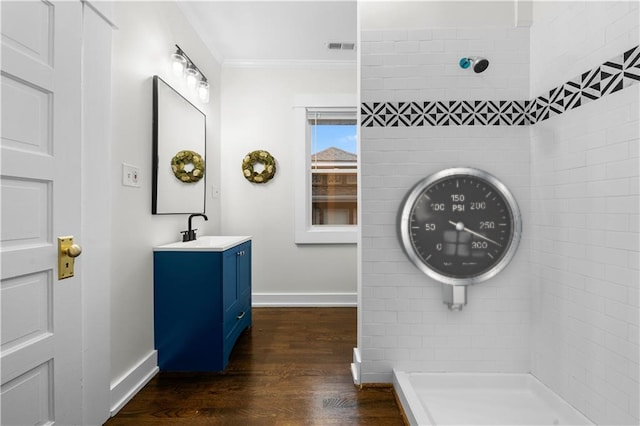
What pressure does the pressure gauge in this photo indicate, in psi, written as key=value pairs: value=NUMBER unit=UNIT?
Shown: value=280 unit=psi
